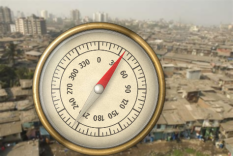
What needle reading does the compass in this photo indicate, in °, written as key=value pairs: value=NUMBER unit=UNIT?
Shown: value=35 unit=°
